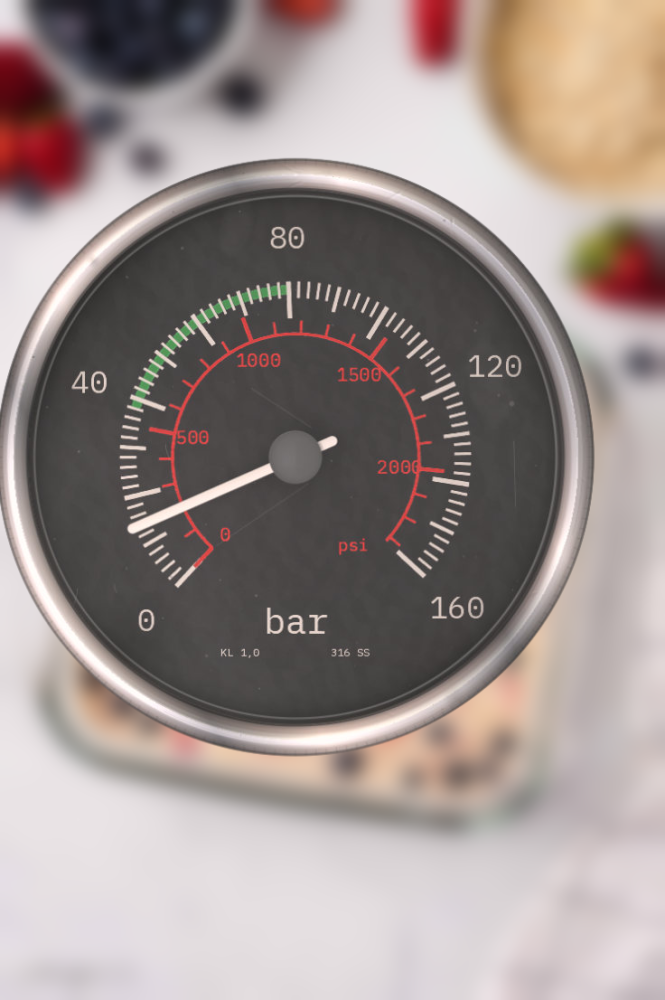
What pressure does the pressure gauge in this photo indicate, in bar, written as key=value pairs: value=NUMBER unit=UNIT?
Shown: value=14 unit=bar
